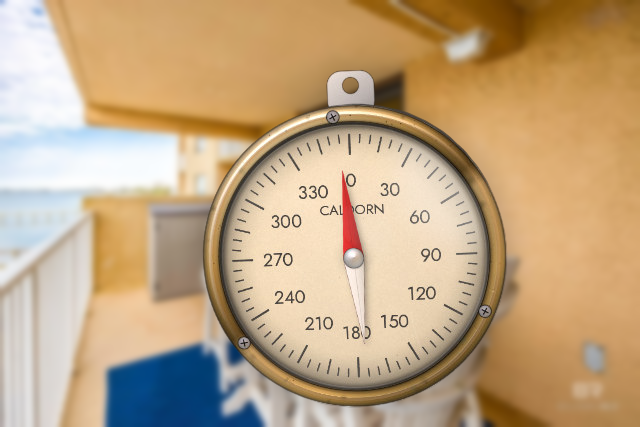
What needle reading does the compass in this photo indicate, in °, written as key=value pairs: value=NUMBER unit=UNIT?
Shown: value=355 unit=°
